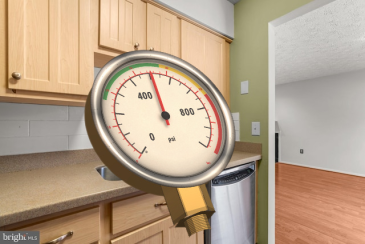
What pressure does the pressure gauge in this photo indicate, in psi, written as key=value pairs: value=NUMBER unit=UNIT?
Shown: value=500 unit=psi
